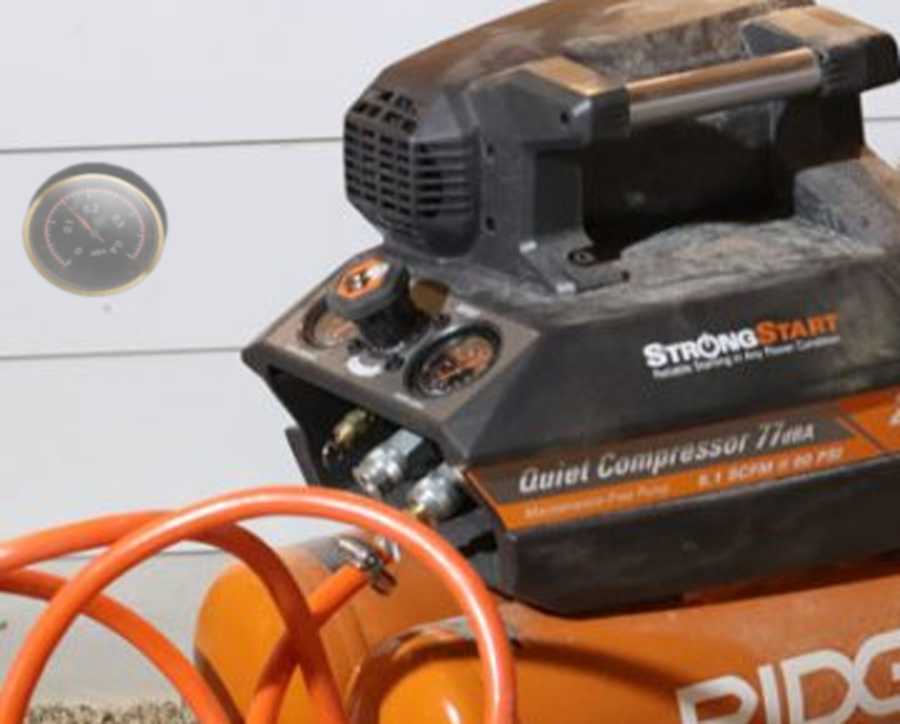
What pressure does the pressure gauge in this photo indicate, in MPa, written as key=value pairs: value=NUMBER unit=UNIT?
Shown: value=0.15 unit=MPa
